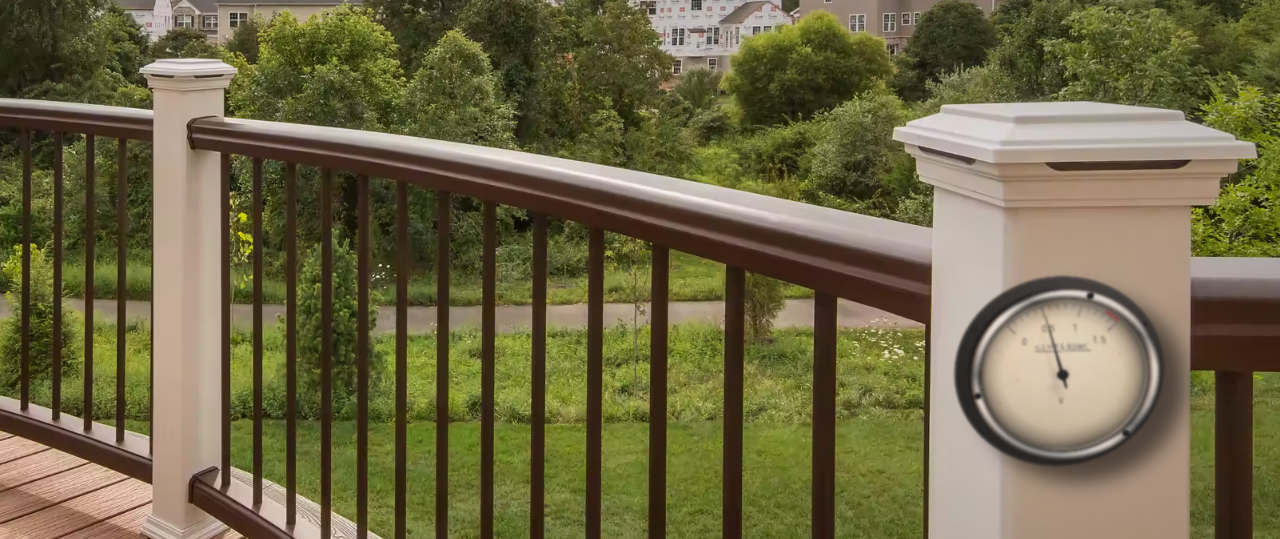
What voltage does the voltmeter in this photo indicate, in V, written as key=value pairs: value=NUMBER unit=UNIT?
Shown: value=0.5 unit=V
